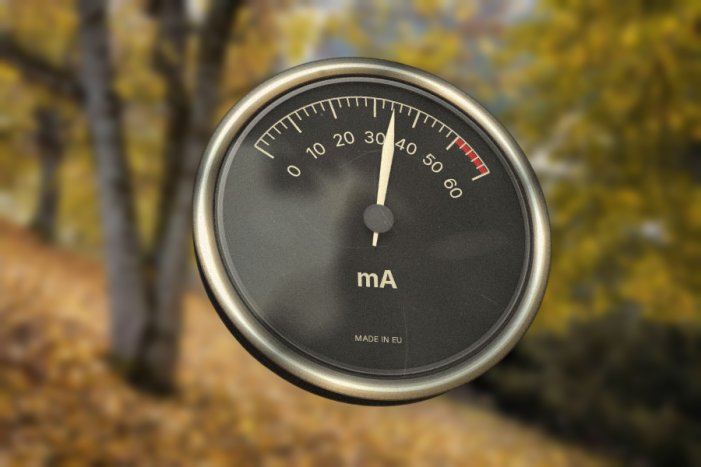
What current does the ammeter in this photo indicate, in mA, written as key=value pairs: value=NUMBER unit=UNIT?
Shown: value=34 unit=mA
